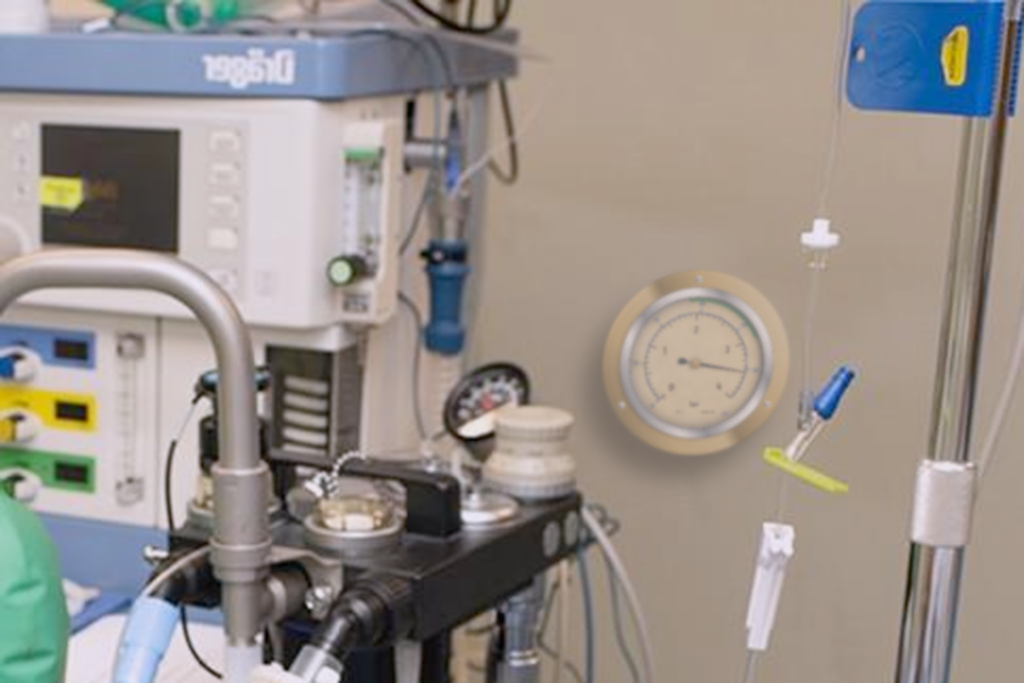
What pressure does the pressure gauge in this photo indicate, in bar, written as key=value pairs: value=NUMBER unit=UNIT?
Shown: value=3.5 unit=bar
